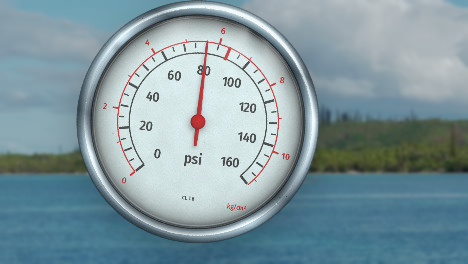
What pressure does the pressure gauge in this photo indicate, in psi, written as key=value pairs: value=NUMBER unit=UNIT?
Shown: value=80 unit=psi
